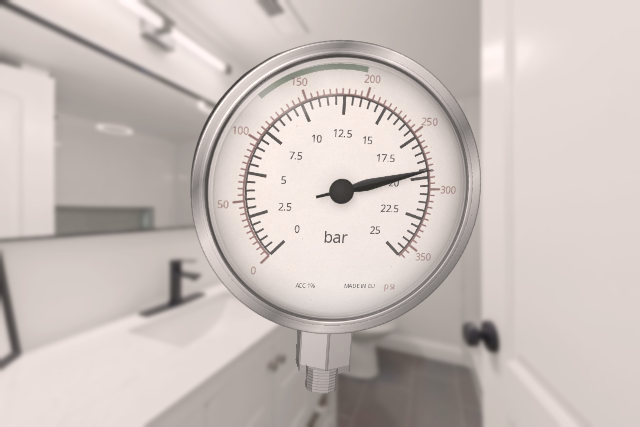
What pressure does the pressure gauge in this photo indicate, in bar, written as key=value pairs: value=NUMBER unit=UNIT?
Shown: value=19.5 unit=bar
